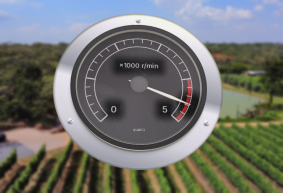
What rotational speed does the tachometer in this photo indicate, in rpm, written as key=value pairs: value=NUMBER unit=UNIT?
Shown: value=4600 unit=rpm
